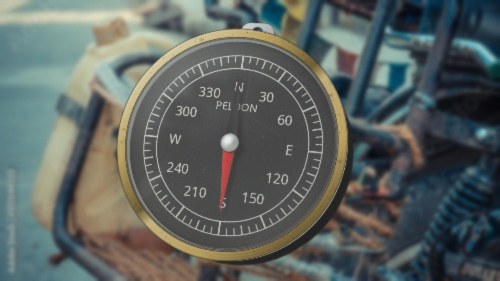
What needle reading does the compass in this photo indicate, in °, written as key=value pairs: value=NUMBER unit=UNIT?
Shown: value=180 unit=°
